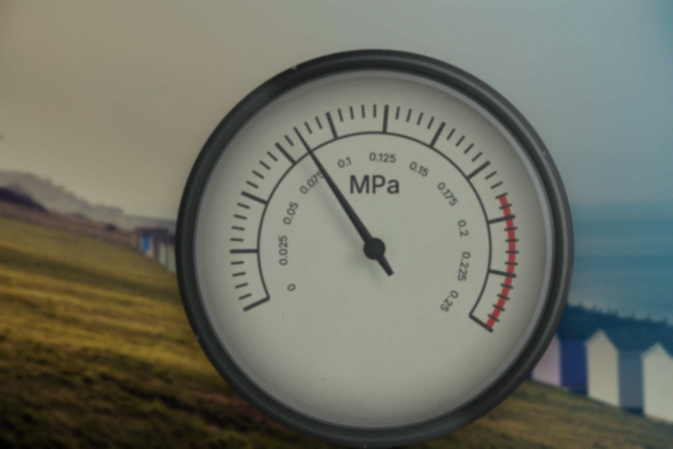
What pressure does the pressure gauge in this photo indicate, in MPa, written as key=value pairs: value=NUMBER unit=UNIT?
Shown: value=0.085 unit=MPa
